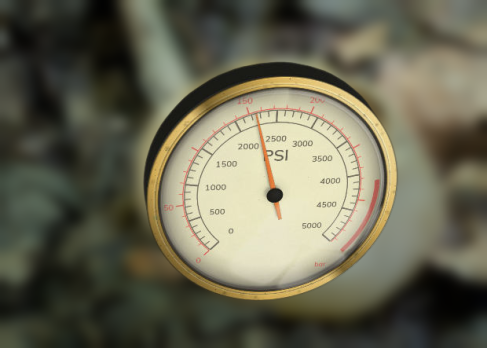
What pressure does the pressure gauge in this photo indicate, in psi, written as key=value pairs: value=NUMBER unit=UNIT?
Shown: value=2250 unit=psi
